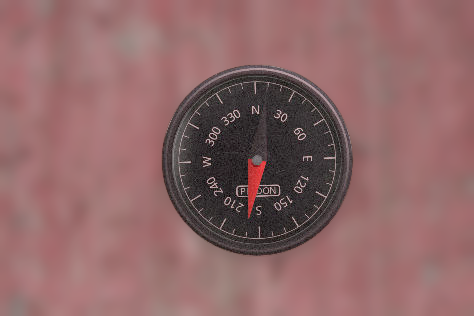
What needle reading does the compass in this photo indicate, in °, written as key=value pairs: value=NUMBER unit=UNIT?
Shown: value=190 unit=°
